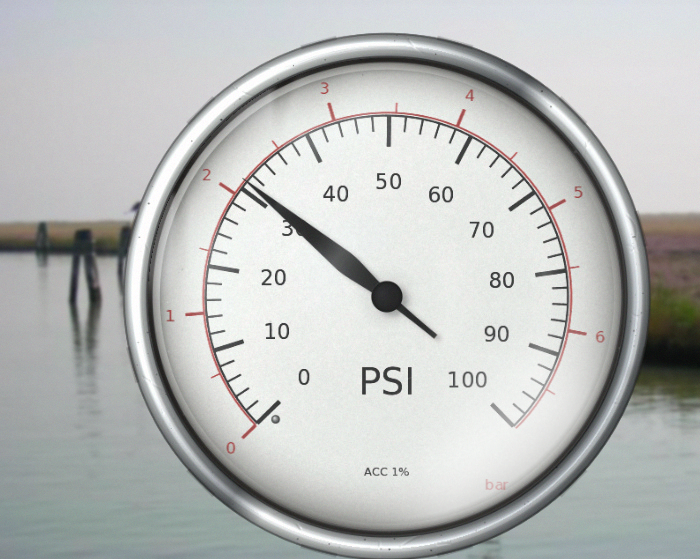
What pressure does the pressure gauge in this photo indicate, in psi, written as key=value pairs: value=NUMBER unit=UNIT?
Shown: value=31 unit=psi
